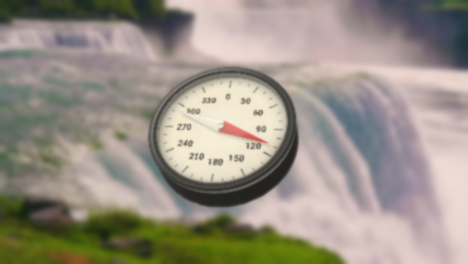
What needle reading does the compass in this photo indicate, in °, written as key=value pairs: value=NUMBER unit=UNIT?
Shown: value=110 unit=°
